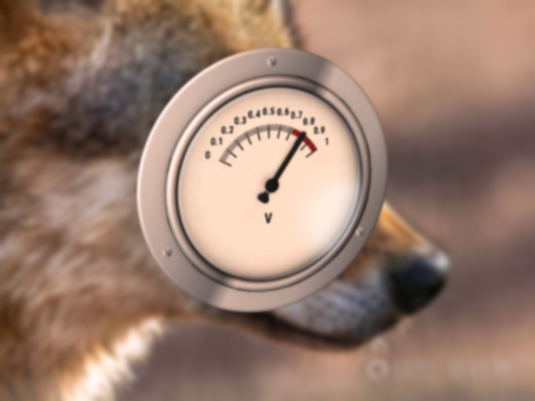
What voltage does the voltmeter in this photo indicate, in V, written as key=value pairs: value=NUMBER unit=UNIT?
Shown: value=0.8 unit=V
